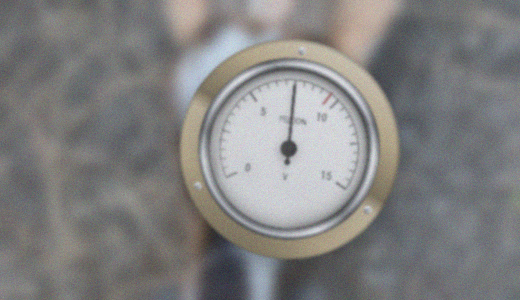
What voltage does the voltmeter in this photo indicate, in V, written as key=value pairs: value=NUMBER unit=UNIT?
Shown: value=7.5 unit=V
